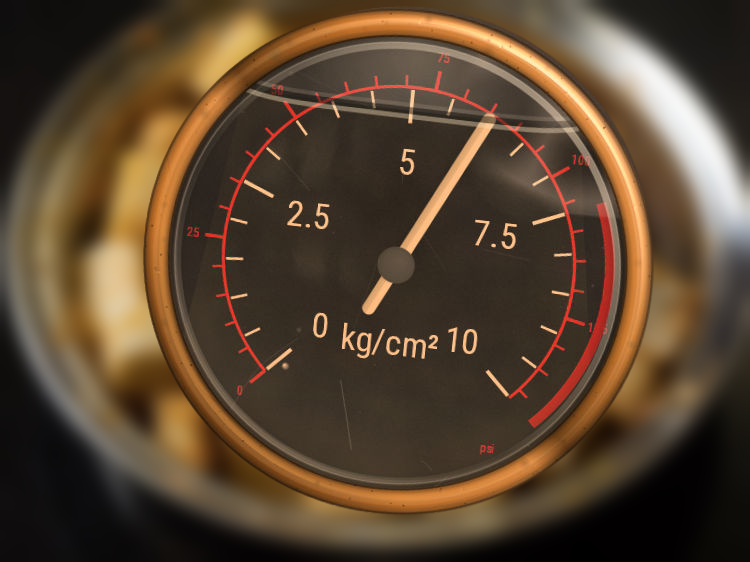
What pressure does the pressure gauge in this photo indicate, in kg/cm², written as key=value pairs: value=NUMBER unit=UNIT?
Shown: value=6 unit=kg/cm²
